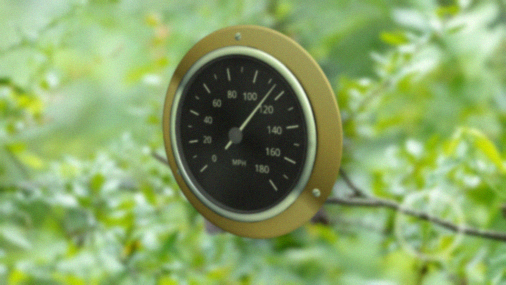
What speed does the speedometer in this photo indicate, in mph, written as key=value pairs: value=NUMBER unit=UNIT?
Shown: value=115 unit=mph
